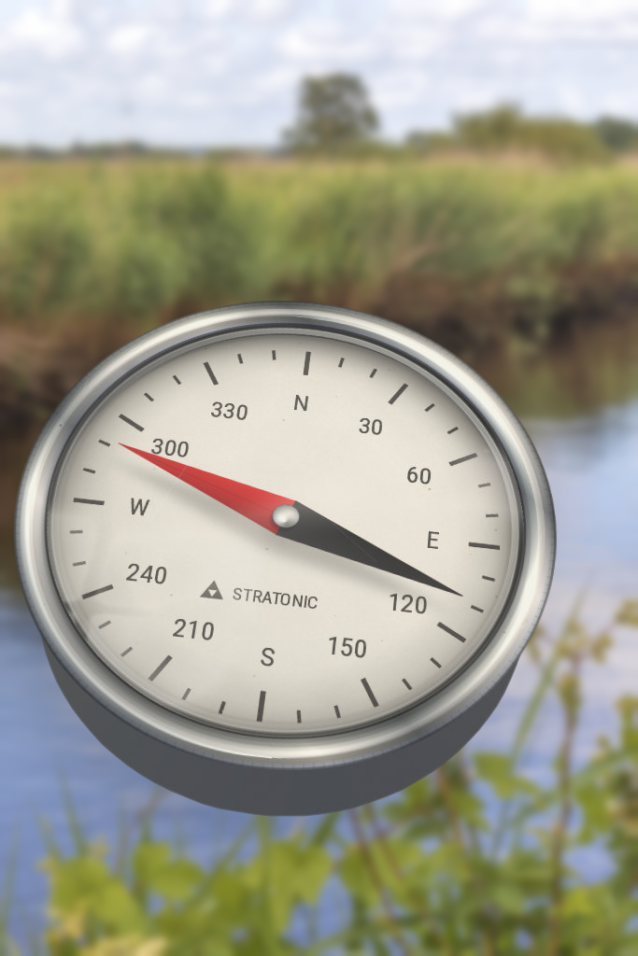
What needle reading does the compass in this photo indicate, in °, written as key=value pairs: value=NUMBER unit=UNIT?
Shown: value=290 unit=°
